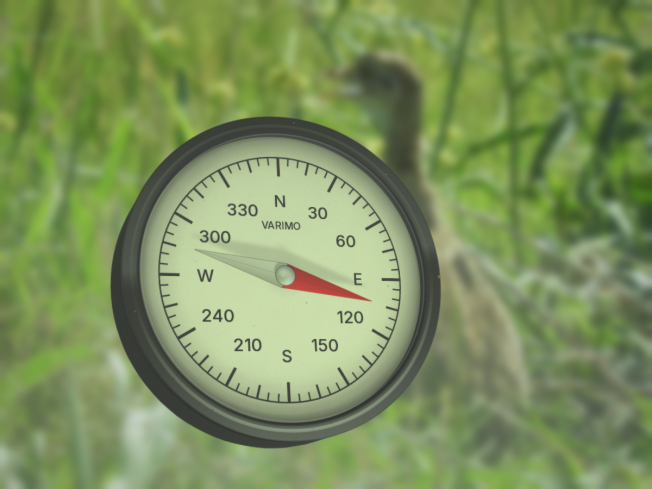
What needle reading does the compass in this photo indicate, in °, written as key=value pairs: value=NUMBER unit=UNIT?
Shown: value=105 unit=°
